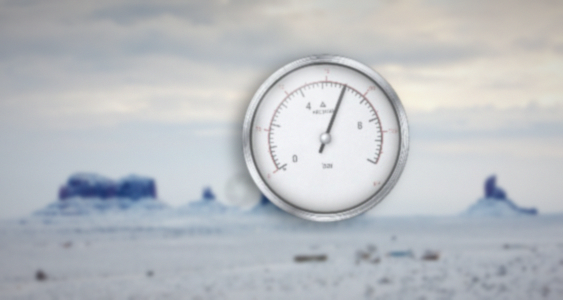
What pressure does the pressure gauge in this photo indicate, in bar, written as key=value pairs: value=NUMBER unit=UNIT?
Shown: value=6 unit=bar
